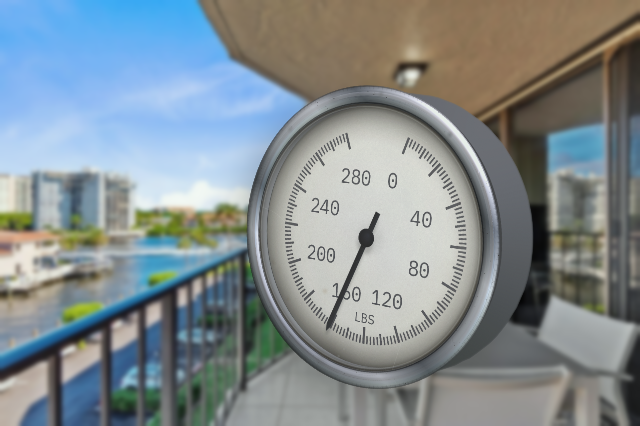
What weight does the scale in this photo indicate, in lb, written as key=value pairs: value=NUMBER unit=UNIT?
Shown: value=160 unit=lb
